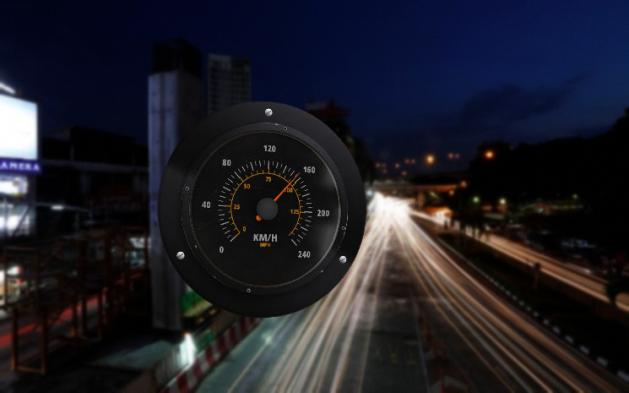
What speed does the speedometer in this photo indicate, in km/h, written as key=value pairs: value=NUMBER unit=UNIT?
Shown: value=155 unit=km/h
